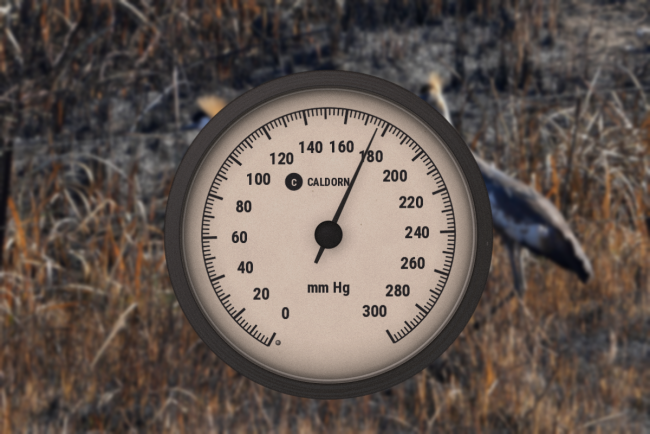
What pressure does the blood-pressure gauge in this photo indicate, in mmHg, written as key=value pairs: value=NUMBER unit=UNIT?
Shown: value=176 unit=mmHg
